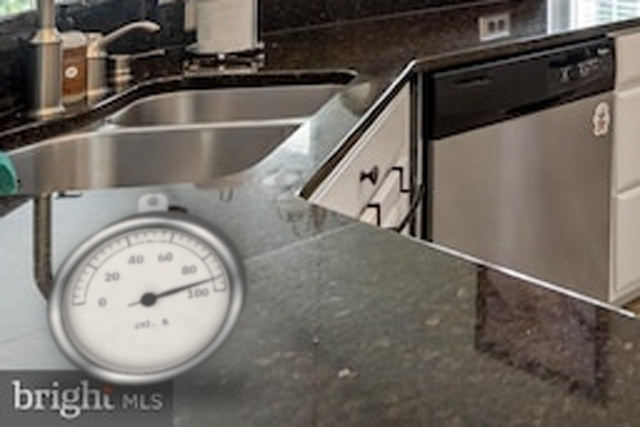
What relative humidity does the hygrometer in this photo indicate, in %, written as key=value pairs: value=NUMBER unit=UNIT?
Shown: value=92 unit=%
